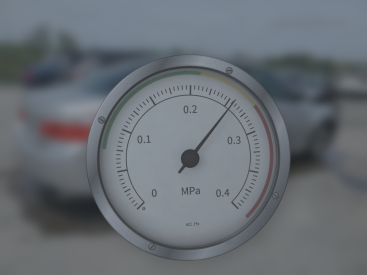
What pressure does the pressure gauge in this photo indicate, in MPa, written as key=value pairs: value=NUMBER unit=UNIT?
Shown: value=0.255 unit=MPa
